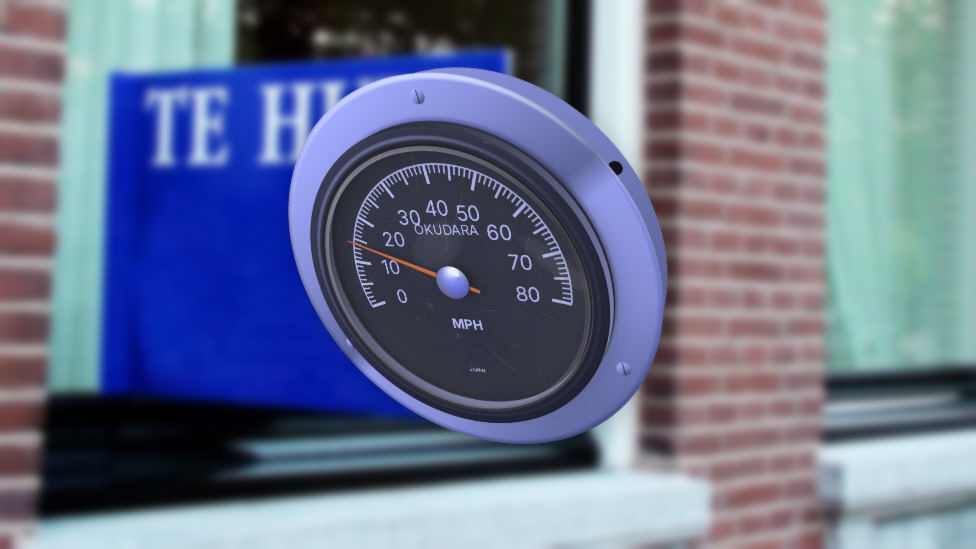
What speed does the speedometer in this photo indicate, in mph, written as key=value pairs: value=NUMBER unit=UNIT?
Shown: value=15 unit=mph
